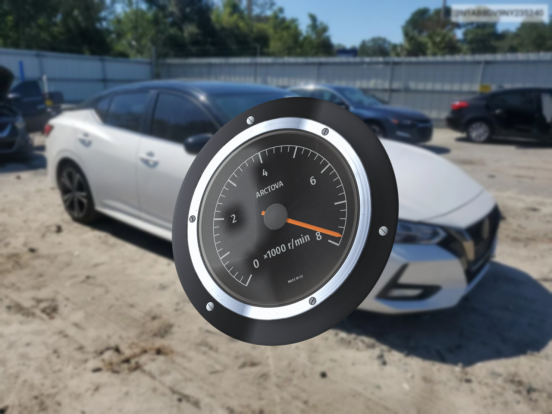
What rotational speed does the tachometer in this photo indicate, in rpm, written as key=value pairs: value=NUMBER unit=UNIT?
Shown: value=7800 unit=rpm
